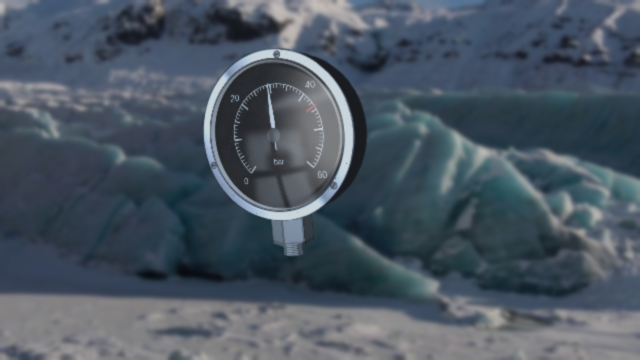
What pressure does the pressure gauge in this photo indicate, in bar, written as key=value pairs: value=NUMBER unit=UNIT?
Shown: value=30 unit=bar
